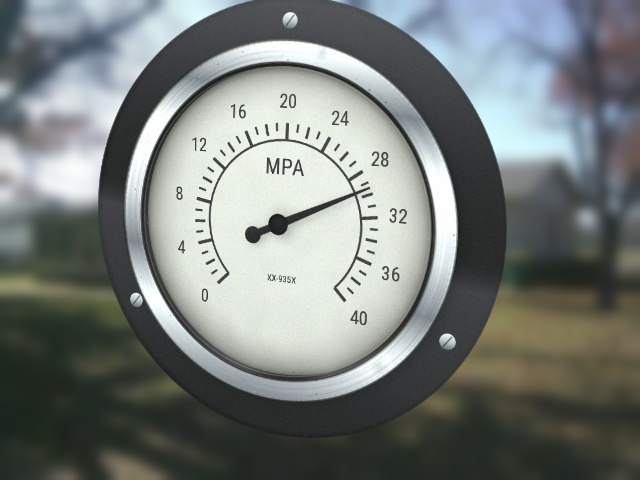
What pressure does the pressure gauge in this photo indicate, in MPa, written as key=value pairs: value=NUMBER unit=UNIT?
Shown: value=29.5 unit=MPa
